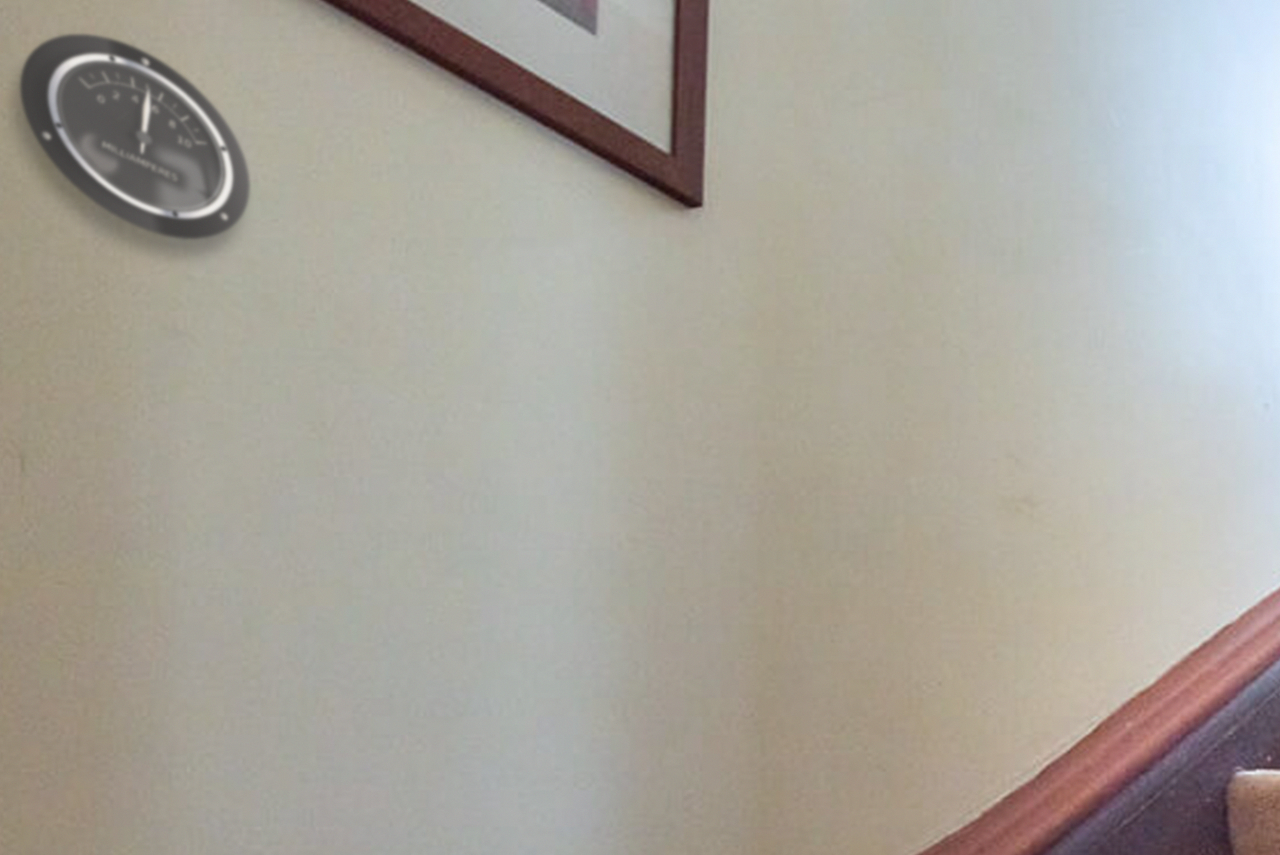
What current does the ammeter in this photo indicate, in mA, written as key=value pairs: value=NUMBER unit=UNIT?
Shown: value=5 unit=mA
